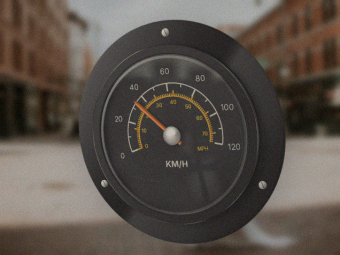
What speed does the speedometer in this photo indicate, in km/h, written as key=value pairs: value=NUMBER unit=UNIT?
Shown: value=35 unit=km/h
